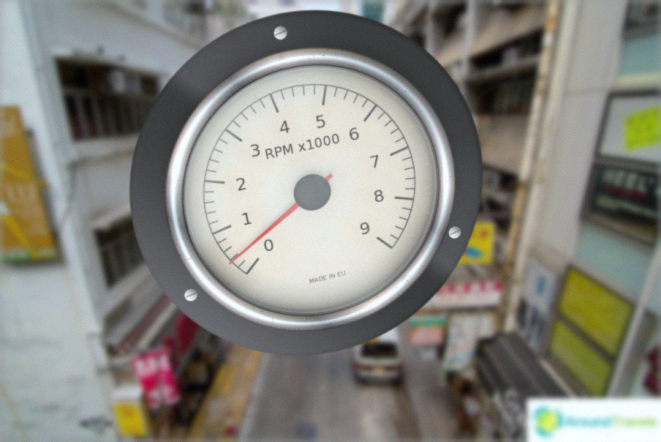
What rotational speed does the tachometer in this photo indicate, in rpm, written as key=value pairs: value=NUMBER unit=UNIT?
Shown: value=400 unit=rpm
